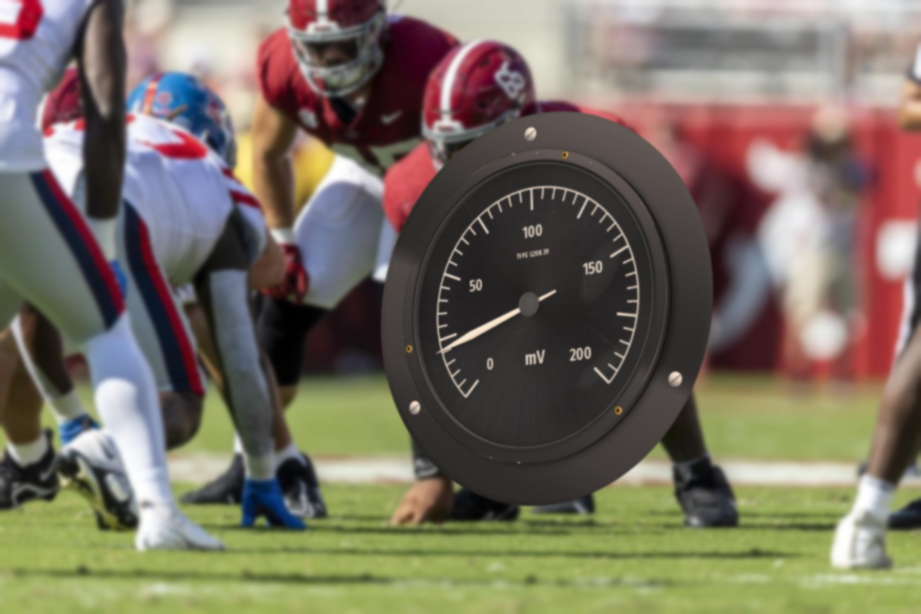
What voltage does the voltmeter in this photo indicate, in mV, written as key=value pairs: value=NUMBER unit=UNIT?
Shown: value=20 unit=mV
